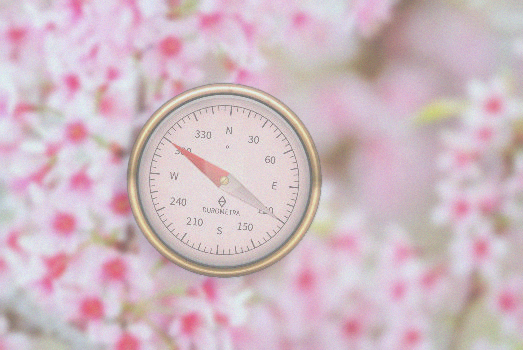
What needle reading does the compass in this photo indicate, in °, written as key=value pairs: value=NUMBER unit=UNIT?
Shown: value=300 unit=°
